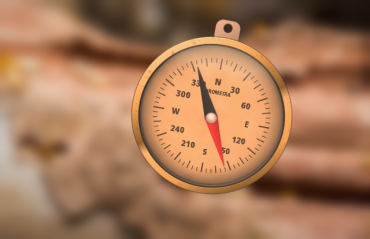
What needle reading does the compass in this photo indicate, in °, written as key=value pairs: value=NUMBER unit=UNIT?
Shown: value=155 unit=°
